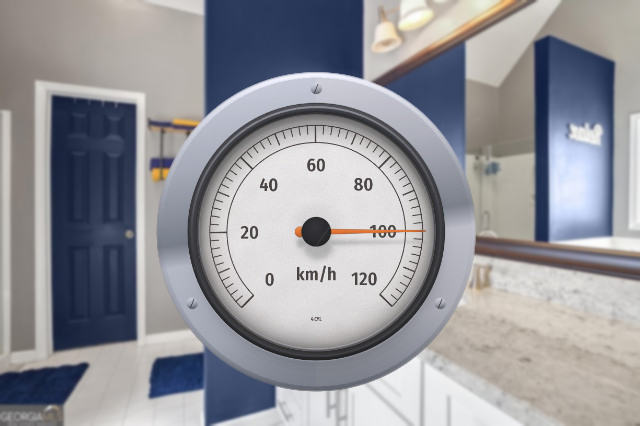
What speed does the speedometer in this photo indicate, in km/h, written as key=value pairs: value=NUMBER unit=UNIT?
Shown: value=100 unit=km/h
